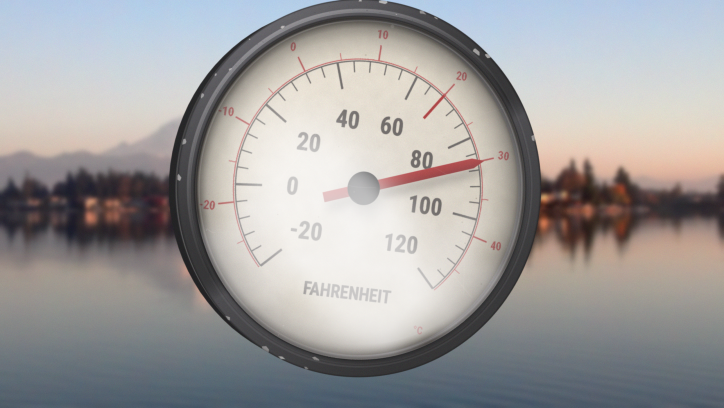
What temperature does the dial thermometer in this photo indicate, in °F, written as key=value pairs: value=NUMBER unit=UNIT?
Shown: value=86 unit=°F
